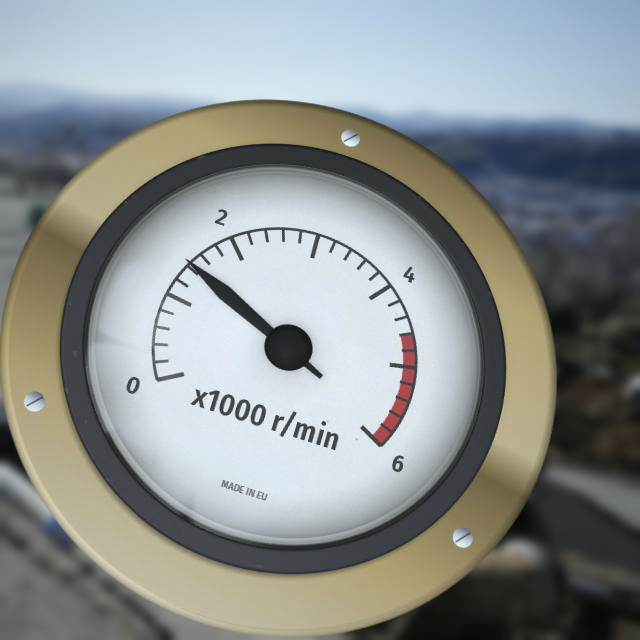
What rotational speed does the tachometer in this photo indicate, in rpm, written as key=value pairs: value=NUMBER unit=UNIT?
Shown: value=1400 unit=rpm
